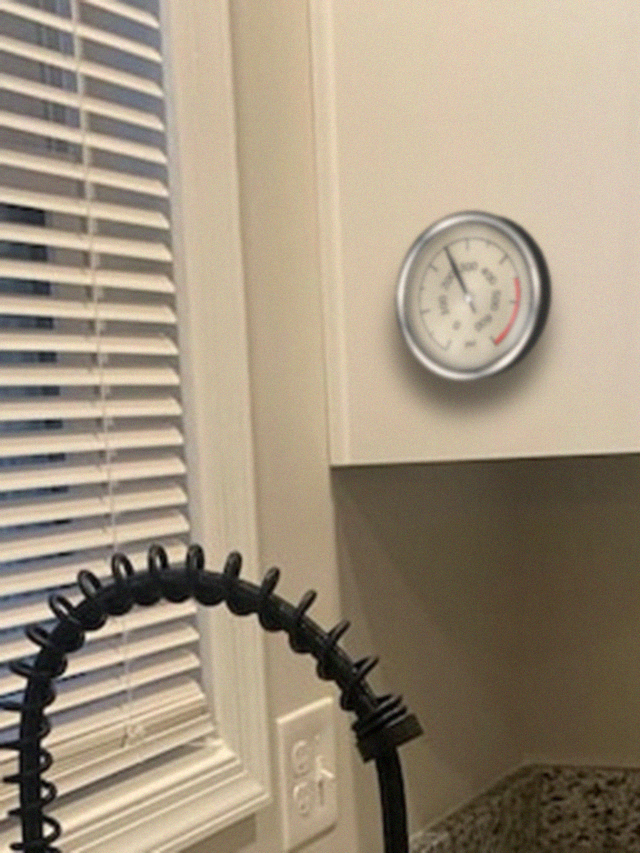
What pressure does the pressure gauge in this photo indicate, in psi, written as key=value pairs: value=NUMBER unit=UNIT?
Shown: value=250 unit=psi
